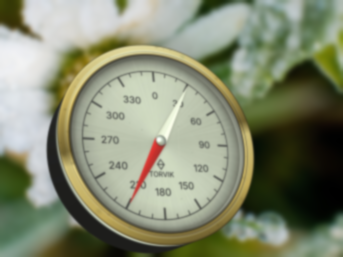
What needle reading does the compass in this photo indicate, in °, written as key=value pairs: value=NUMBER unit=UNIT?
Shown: value=210 unit=°
